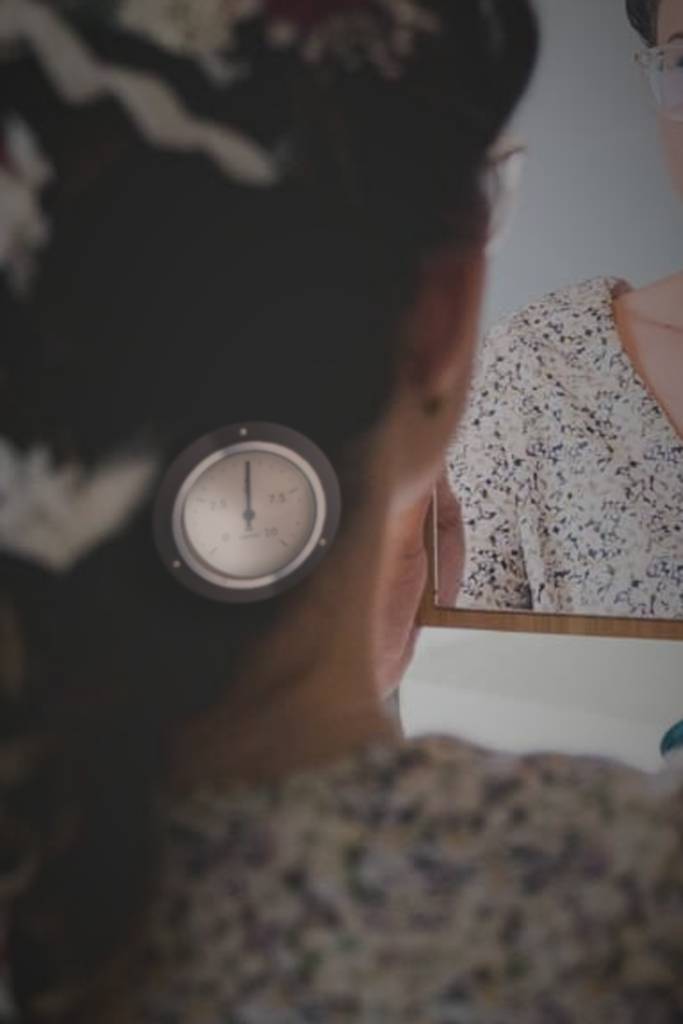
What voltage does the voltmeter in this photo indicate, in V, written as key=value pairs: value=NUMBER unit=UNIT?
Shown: value=5 unit=V
